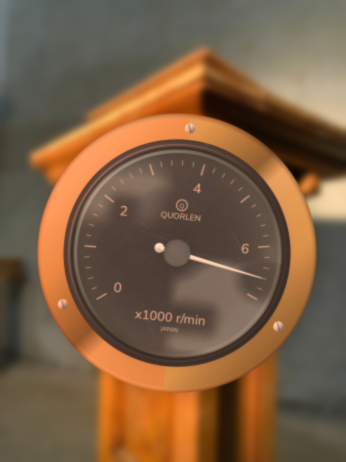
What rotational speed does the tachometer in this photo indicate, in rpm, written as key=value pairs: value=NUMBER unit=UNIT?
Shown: value=6600 unit=rpm
